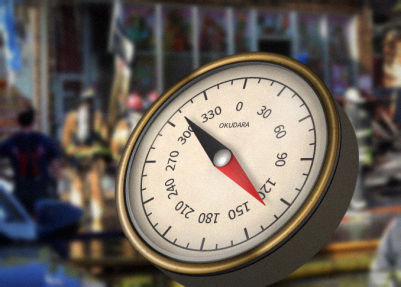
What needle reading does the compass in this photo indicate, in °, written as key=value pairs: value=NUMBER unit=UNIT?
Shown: value=130 unit=°
